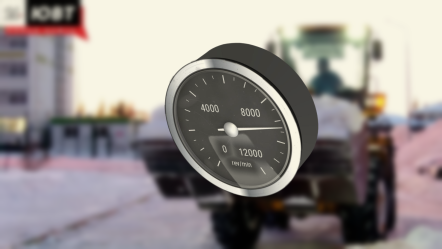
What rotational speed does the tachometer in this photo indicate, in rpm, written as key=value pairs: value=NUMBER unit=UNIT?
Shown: value=9250 unit=rpm
